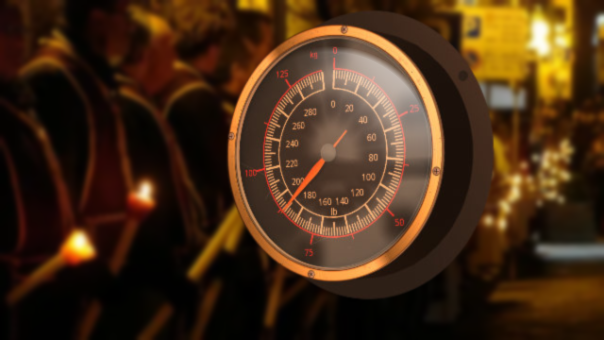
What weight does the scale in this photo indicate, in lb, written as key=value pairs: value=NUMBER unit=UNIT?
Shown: value=190 unit=lb
